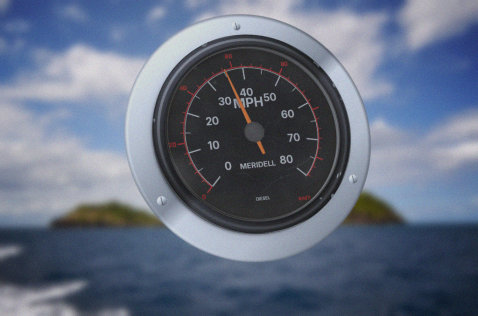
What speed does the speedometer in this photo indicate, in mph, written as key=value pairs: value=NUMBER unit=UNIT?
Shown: value=35 unit=mph
